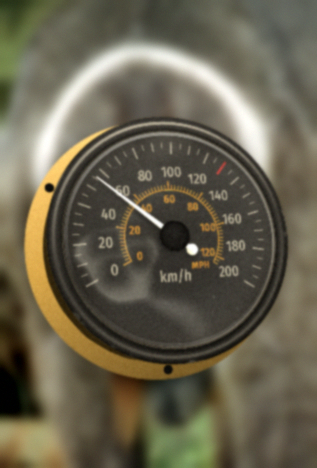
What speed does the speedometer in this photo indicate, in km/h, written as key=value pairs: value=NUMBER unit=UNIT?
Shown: value=55 unit=km/h
